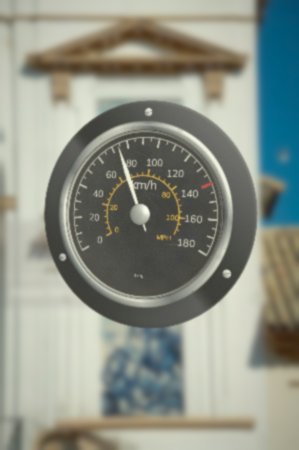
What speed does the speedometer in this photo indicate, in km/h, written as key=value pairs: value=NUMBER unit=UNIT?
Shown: value=75 unit=km/h
